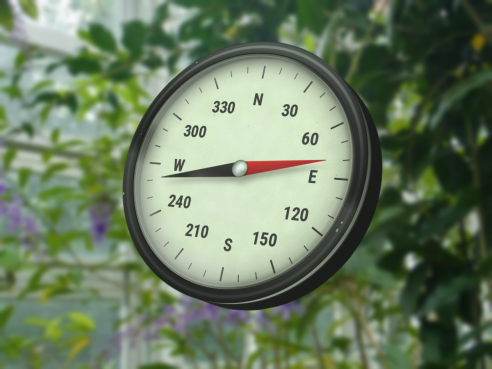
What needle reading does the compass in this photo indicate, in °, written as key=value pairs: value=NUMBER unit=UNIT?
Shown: value=80 unit=°
